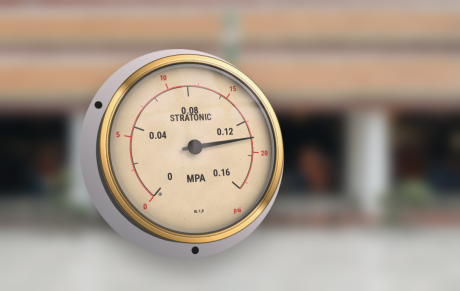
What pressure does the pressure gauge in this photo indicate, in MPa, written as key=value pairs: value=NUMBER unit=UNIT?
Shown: value=0.13 unit=MPa
